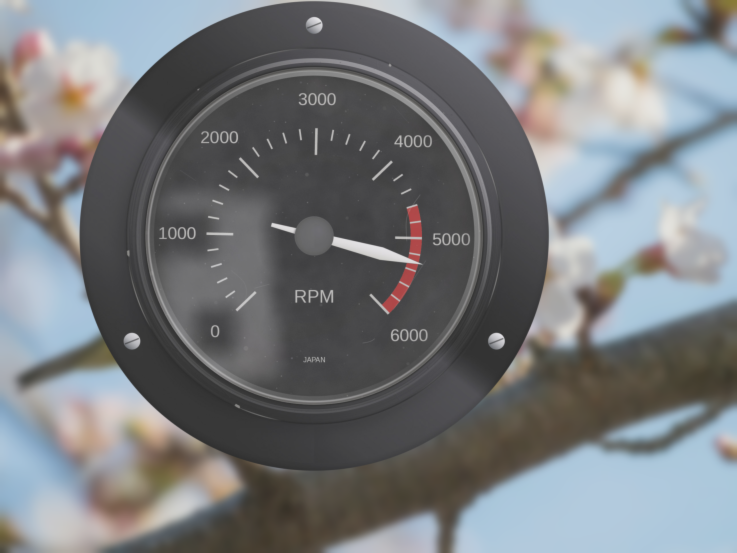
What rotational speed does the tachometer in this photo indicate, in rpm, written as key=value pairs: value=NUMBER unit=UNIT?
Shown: value=5300 unit=rpm
